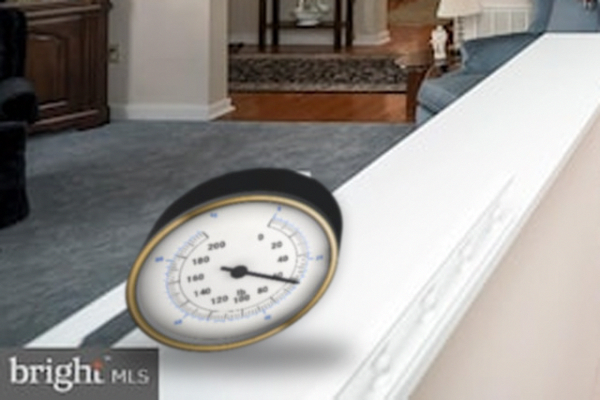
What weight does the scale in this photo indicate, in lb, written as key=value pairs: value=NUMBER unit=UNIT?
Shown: value=60 unit=lb
